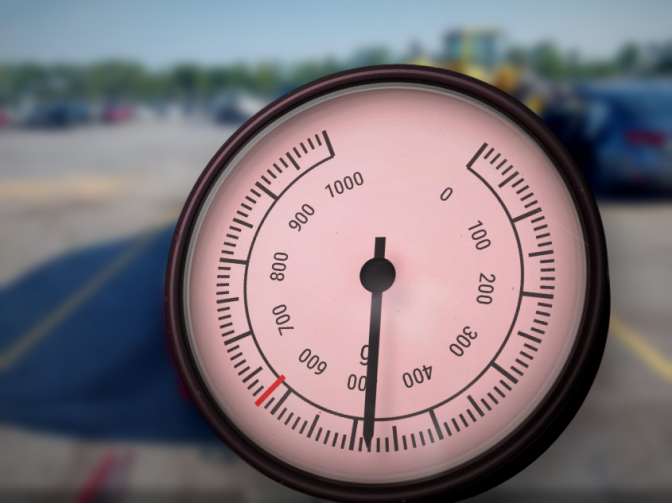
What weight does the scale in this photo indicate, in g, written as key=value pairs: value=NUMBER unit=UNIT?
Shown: value=480 unit=g
